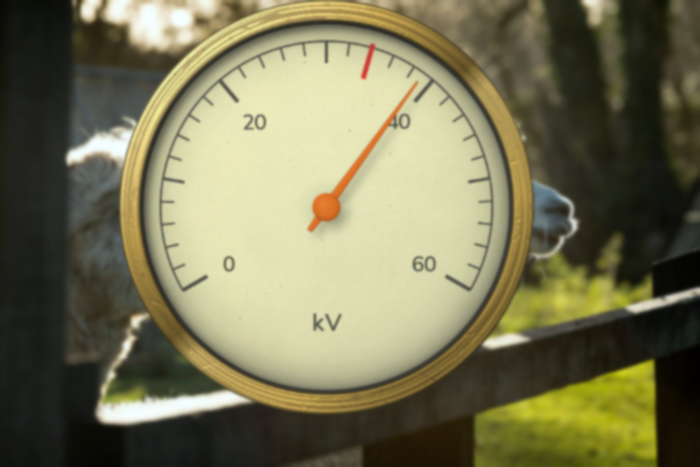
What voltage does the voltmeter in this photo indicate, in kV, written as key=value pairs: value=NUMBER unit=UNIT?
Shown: value=39 unit=kV
